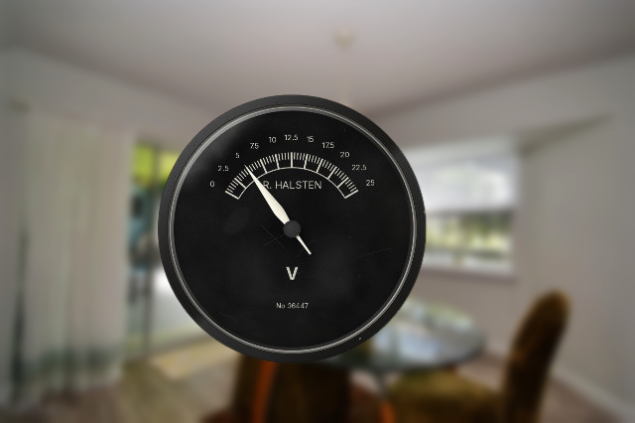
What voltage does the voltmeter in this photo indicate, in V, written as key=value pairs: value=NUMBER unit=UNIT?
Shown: value=5 unit=V
